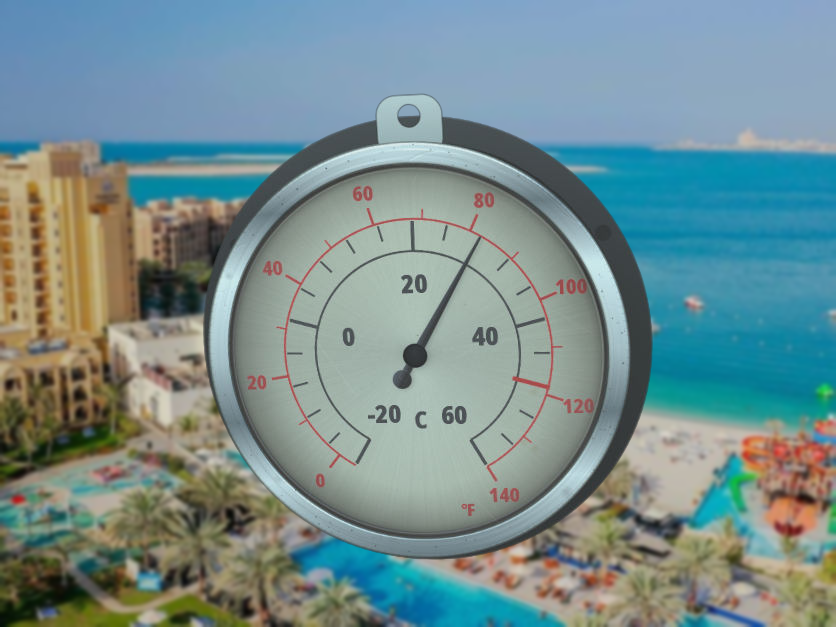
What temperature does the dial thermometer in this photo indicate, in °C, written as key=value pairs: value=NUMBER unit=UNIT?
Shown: value=28 unit=°C
